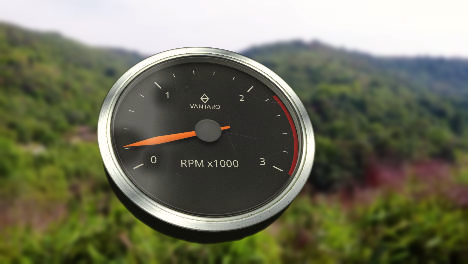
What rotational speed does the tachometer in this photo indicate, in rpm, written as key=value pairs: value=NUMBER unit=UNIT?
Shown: value=200 unit=rpm
